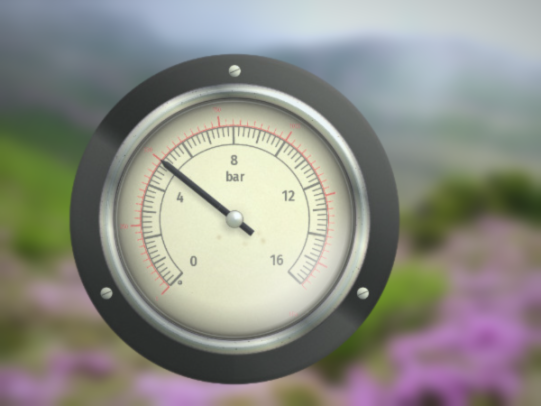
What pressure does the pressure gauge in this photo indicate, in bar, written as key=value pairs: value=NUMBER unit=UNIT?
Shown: value=5 unit=bar
